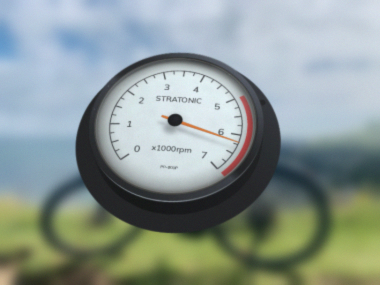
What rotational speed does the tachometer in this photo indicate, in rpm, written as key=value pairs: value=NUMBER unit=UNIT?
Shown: value=6250 unit=rpm
